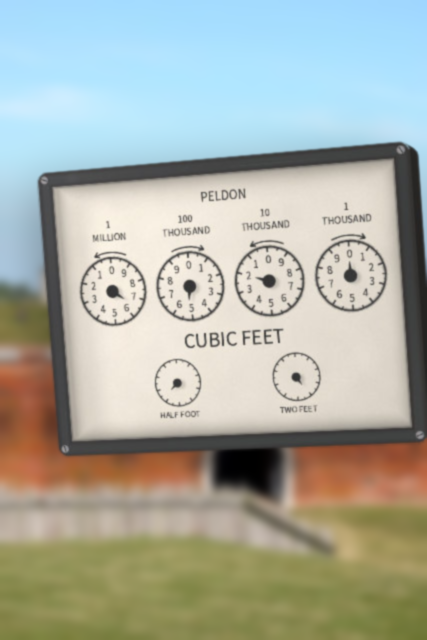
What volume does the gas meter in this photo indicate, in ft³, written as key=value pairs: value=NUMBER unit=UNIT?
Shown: value=652000 unit=ft³
